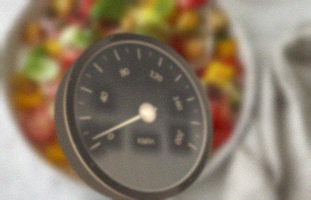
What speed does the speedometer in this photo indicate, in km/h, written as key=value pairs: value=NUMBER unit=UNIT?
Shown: value=5 unit=km/h
